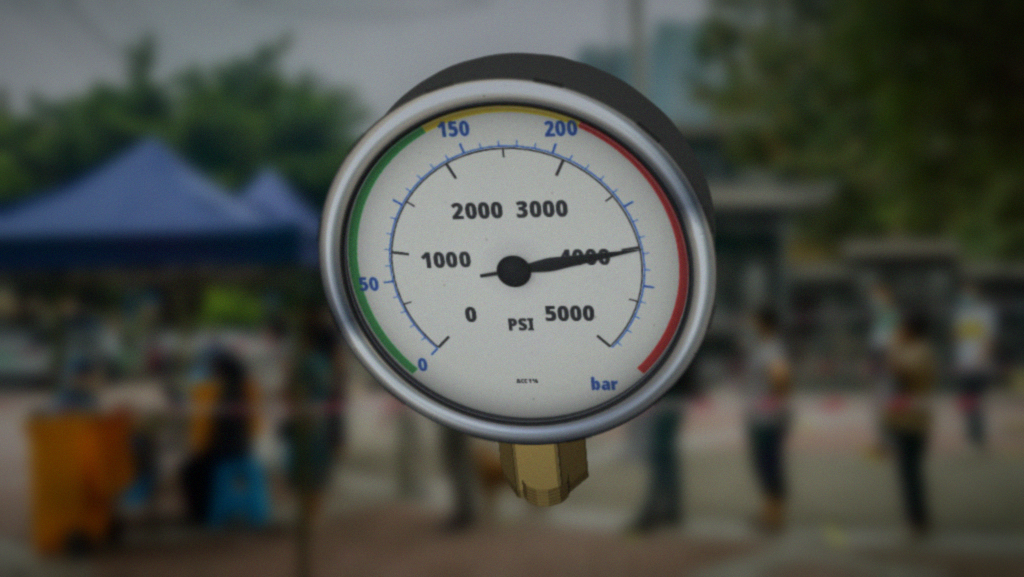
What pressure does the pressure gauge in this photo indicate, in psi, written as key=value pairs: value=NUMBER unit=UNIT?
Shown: value=4000 unit=psi
